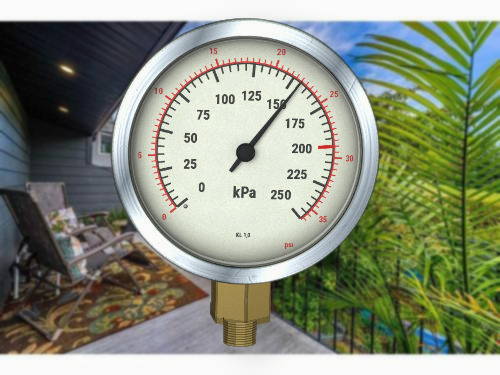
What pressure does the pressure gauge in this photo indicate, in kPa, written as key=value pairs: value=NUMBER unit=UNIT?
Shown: value=155 unit=kPa
